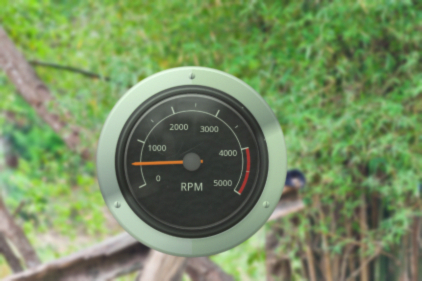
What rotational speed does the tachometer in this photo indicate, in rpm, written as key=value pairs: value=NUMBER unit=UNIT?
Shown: value=500 unit=rpm
